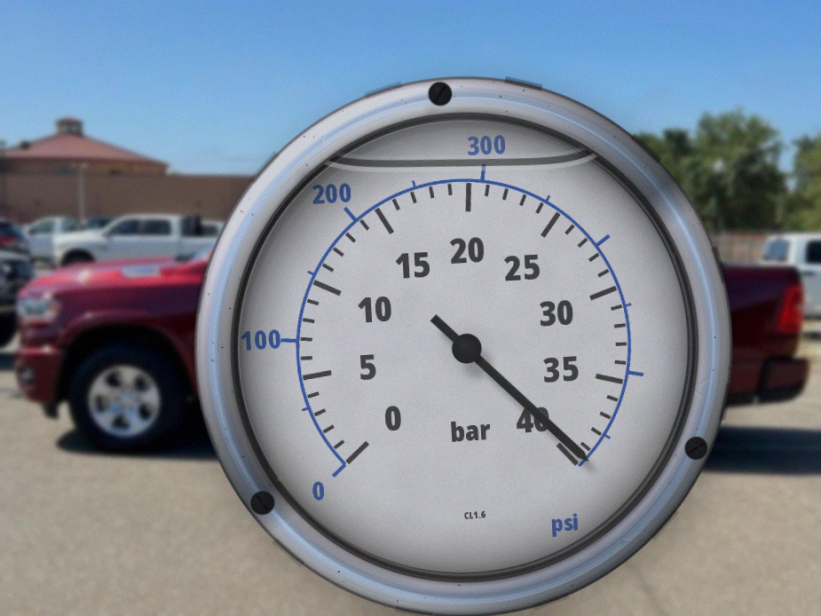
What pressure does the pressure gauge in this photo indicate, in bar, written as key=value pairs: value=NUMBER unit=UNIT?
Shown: value=39.5 unit=bar
